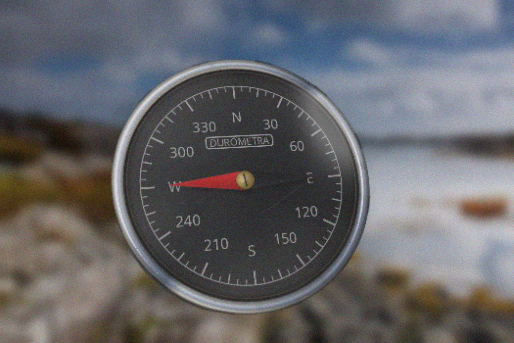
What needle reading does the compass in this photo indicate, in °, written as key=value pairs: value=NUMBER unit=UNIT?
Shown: value=270 unit=°
